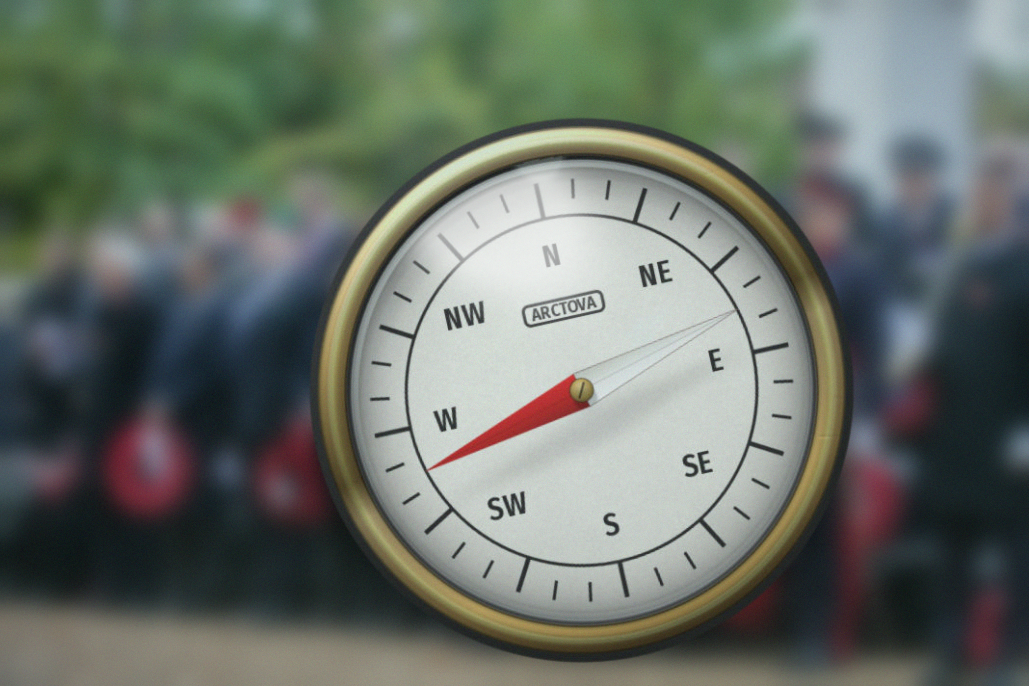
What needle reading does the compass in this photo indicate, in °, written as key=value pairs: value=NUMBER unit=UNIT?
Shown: value=255 unit=°
